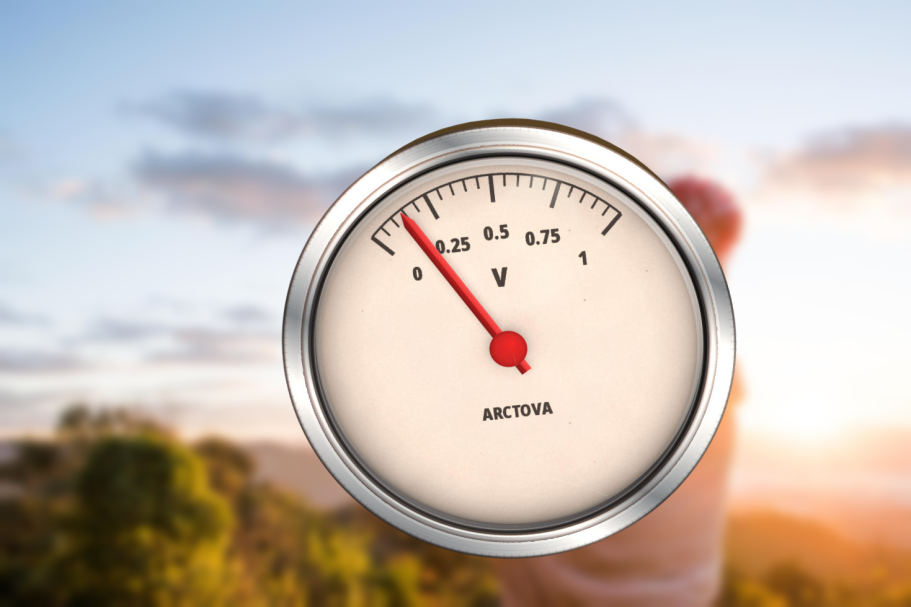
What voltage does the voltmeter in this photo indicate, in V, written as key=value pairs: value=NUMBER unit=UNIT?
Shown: value=0.15 unit=V
